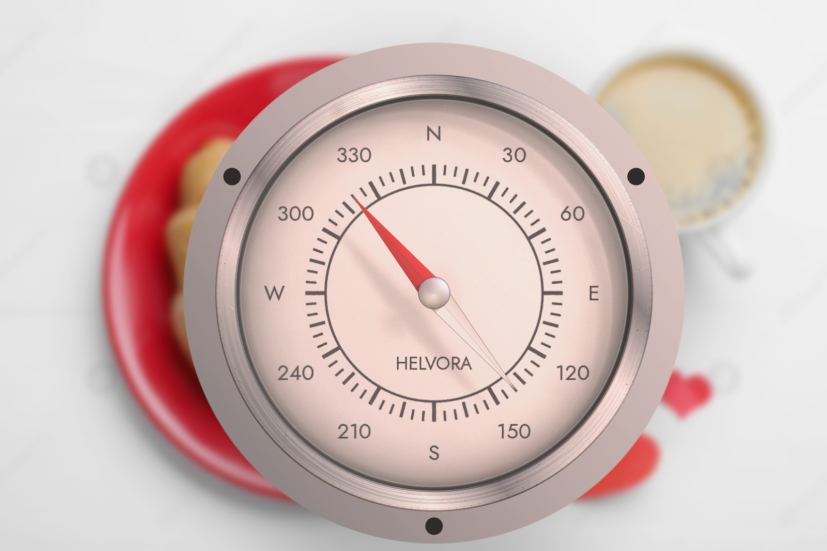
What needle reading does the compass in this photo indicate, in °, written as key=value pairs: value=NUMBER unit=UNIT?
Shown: value=320 unit=°
